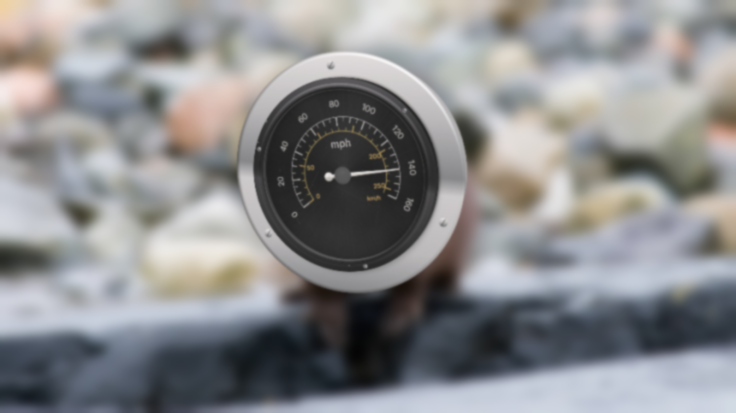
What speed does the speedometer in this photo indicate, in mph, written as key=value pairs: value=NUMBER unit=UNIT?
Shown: value=140 unit=mph
